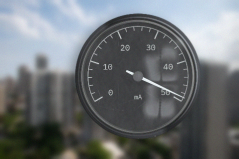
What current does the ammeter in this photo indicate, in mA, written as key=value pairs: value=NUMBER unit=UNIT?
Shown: value=49 unit=mA
